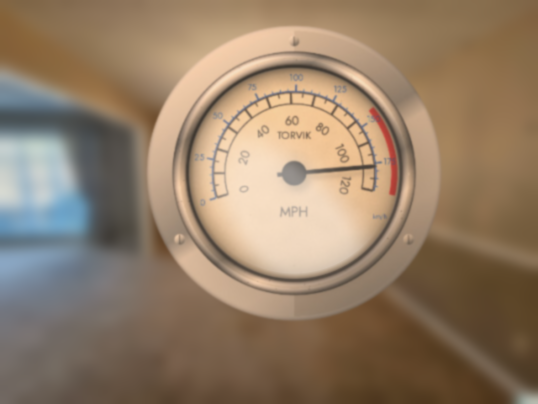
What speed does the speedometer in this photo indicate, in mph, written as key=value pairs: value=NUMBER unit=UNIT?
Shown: value=110 unit=mph
